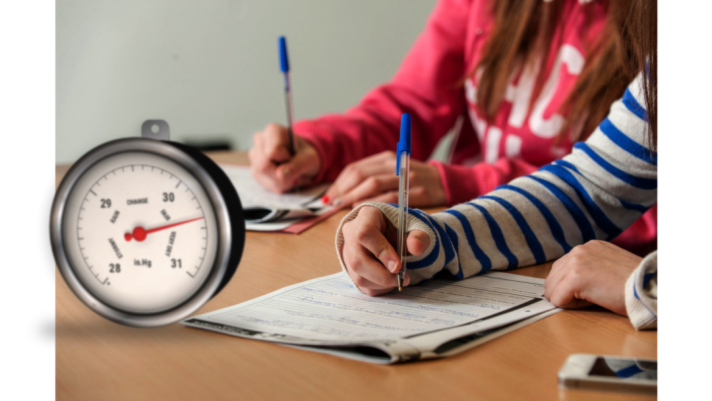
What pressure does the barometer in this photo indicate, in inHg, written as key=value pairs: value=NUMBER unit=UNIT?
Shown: value=30.4 unit=inHg
